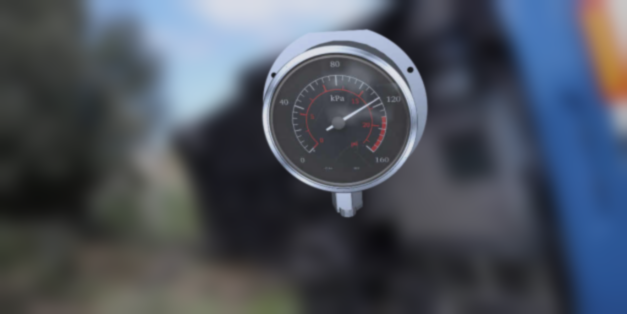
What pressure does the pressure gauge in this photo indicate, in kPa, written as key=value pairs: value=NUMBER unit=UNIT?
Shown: value=115 unit=kPa
